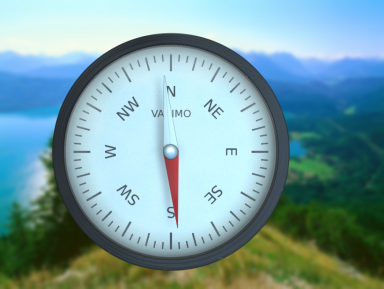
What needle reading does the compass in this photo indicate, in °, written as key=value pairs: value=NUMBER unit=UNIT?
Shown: value=175 unit=°
